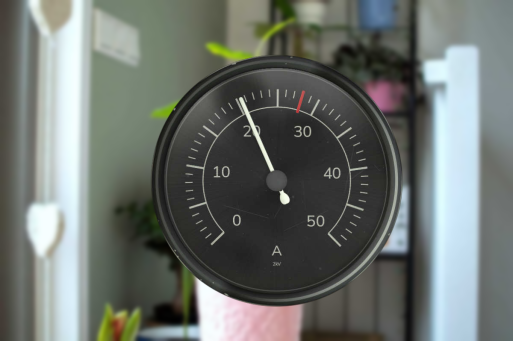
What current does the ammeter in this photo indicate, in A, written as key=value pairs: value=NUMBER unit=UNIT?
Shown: value=20.5 unit=A
